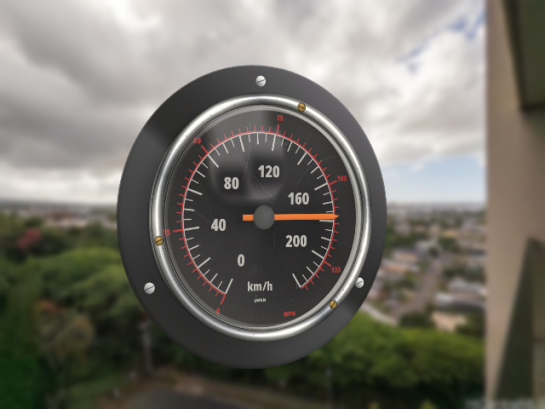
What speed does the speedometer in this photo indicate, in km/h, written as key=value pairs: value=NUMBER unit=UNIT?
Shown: value=177.5 unit=km/h
